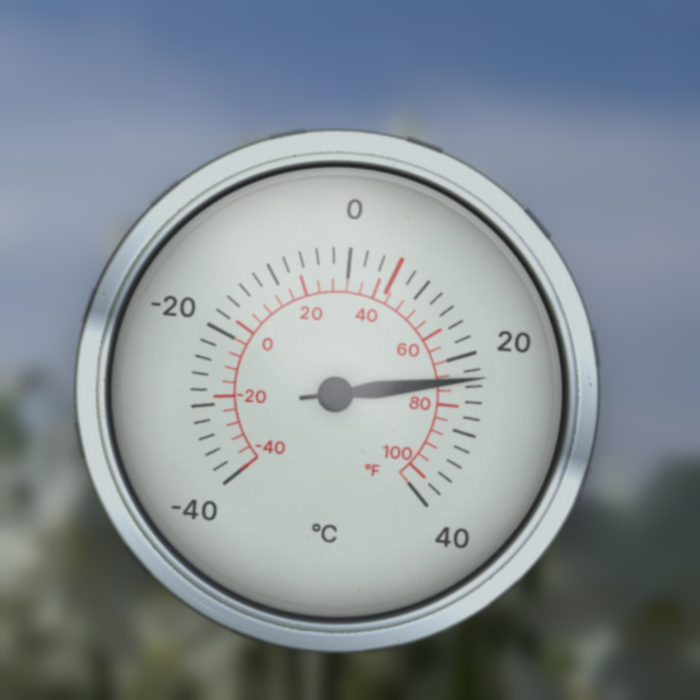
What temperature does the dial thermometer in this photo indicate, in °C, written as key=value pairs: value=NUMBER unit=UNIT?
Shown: value=23 unit=°C
